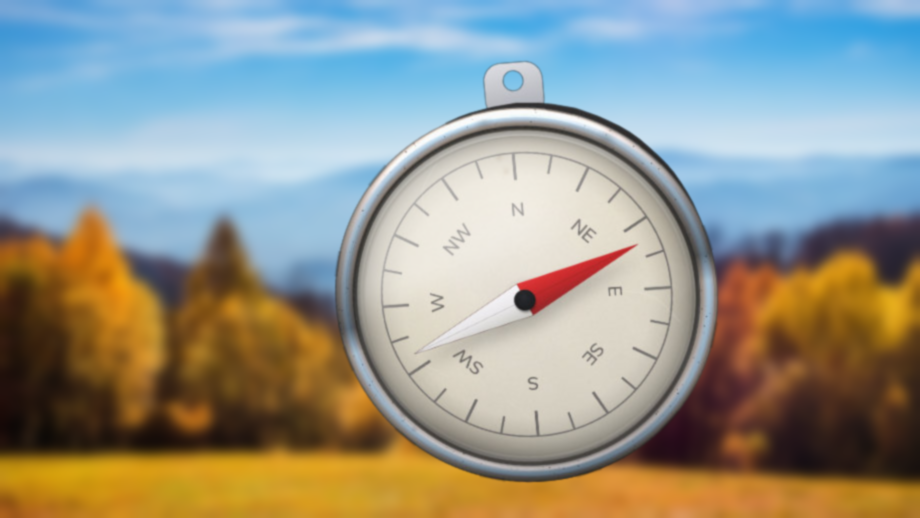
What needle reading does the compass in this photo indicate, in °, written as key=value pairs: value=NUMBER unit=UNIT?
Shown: value=67.5 unit=°
